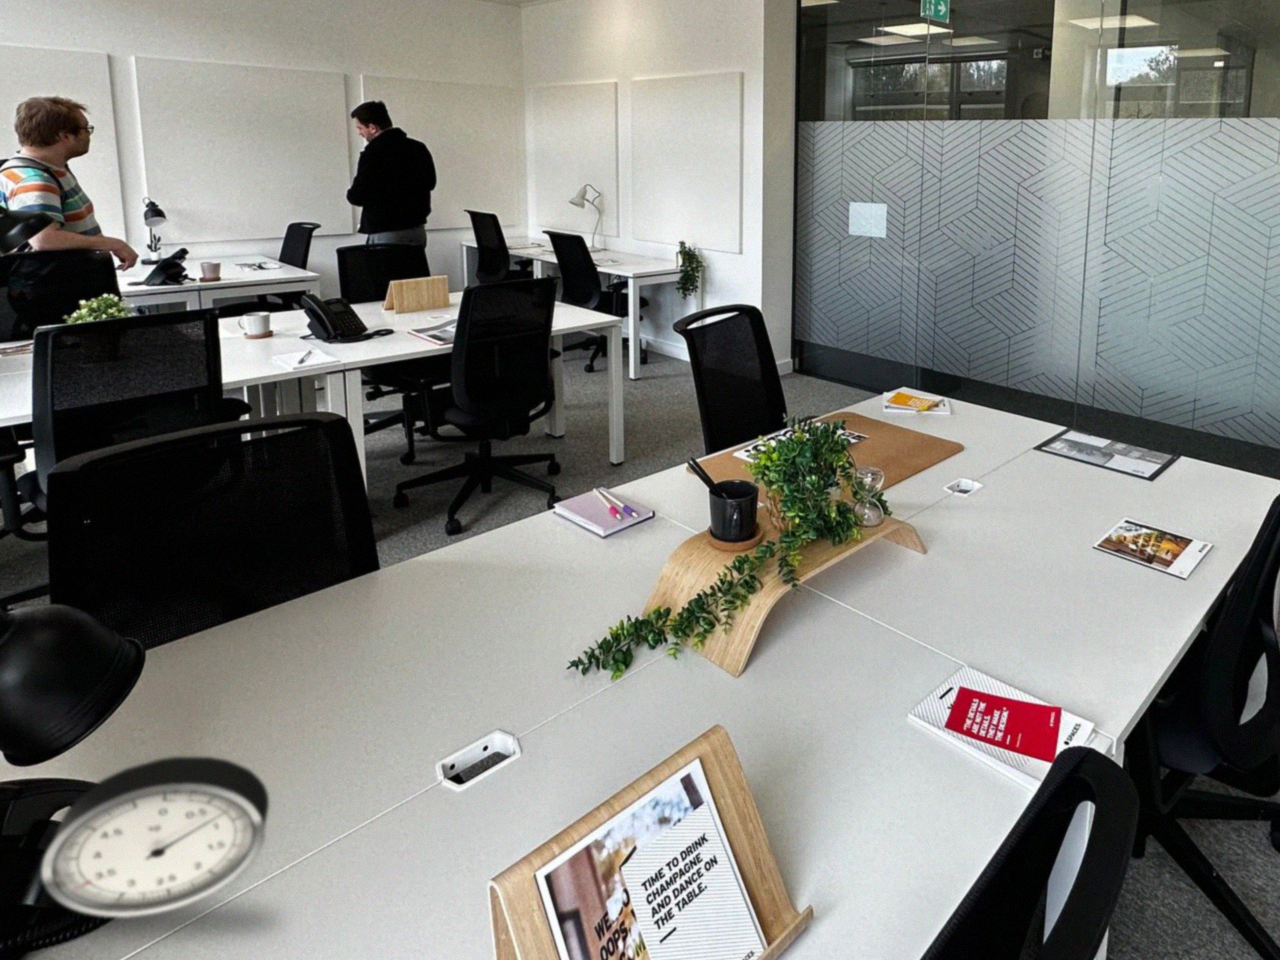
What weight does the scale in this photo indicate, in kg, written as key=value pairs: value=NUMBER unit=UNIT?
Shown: value=0.75 unit=kg
